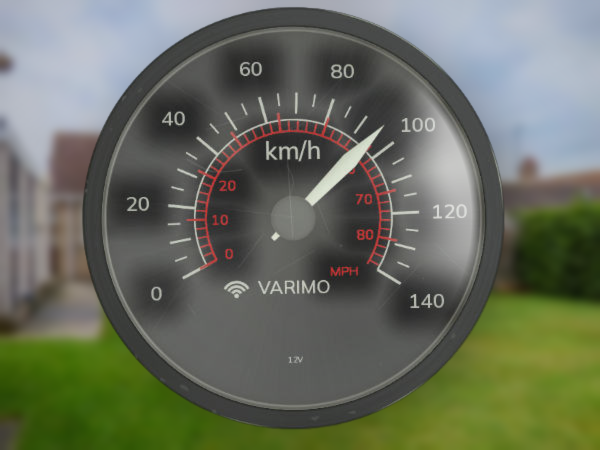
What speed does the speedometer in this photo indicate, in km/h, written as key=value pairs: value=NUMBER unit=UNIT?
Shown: value=95 unit=km/h
